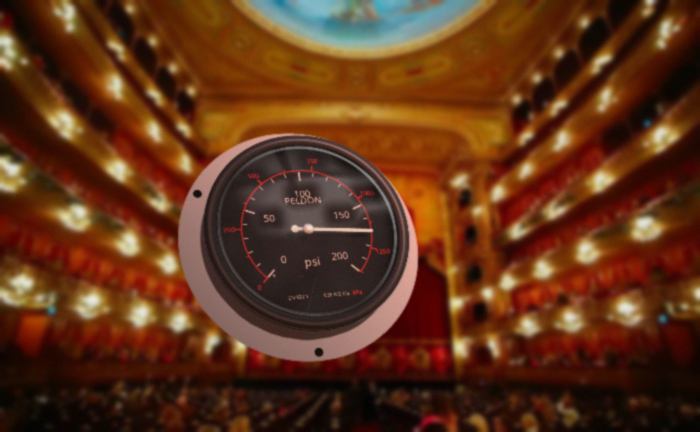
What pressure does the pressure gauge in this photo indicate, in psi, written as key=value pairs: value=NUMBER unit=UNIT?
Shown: value=170 unit=psi
